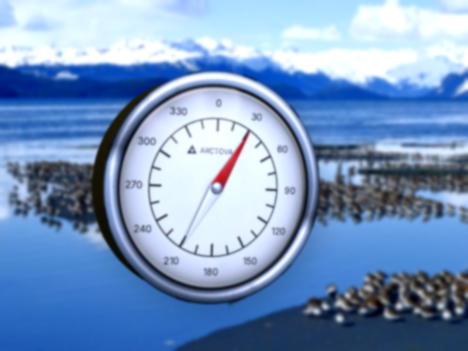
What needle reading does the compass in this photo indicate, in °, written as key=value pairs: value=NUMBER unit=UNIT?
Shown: value=30 unit=°
